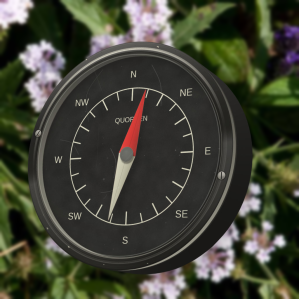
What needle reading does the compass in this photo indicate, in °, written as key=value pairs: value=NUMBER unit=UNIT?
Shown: value=15 unit=°
